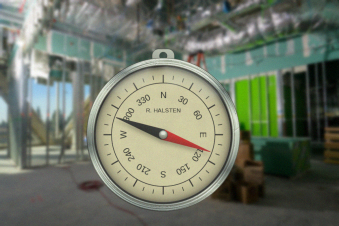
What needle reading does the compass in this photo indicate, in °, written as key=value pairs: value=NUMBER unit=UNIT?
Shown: value=110 unit=°
